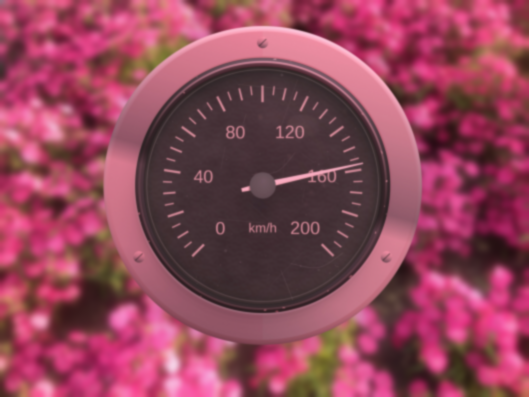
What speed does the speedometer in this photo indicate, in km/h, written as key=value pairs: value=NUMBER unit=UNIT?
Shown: value=157.5 unit=km/h
